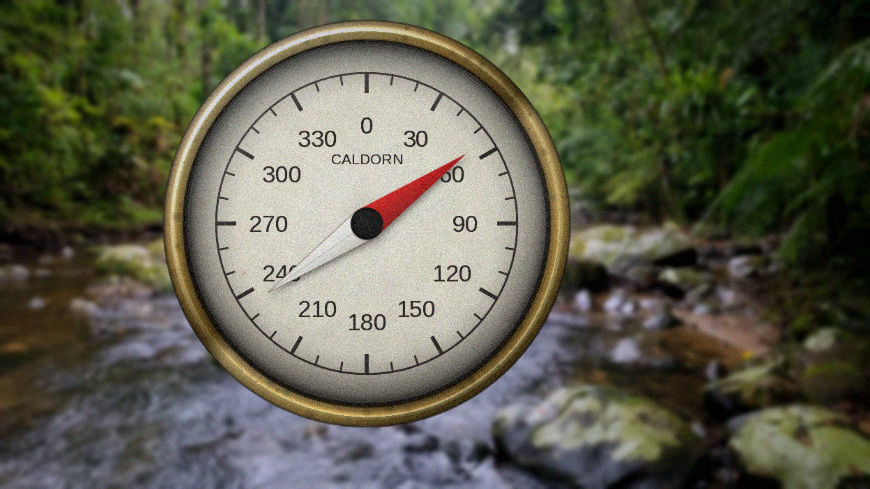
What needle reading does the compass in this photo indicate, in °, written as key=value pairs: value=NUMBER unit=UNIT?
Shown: value=55 unit=°
